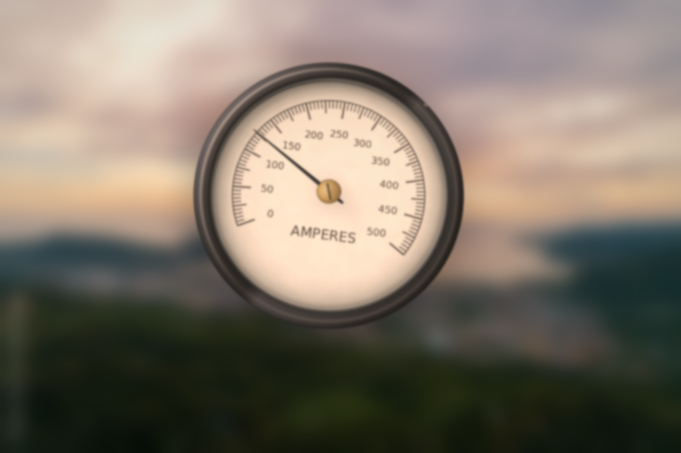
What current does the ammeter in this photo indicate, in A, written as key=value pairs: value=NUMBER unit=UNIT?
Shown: value=125 unit=A
